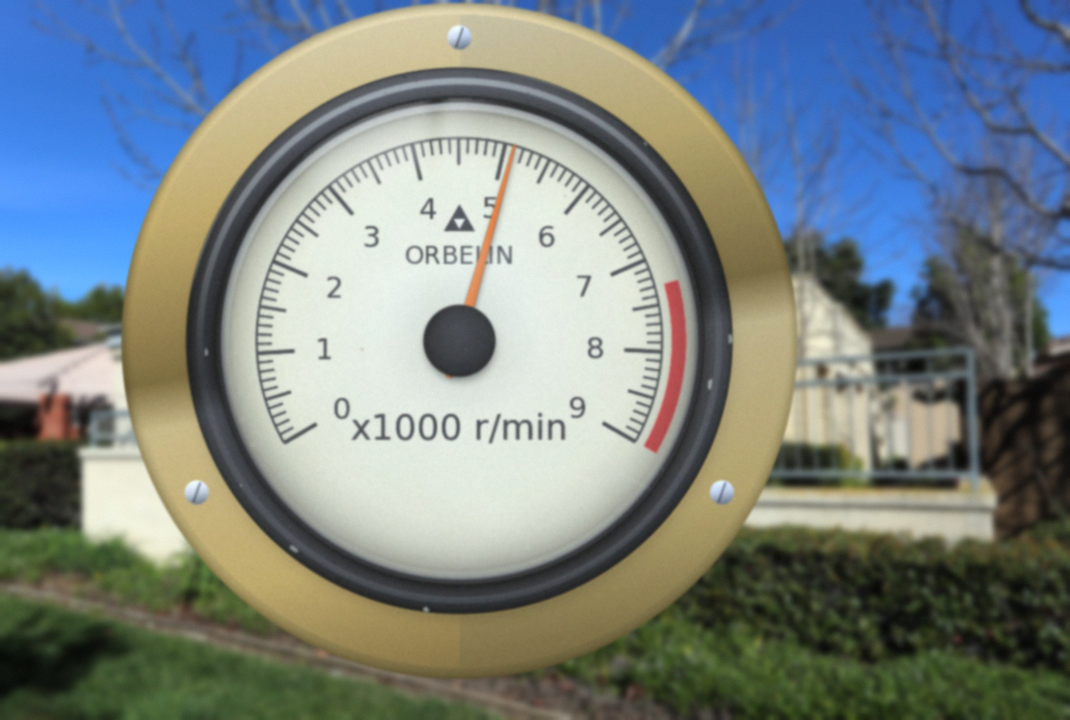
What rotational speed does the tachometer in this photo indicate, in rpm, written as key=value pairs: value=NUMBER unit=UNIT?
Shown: value=5100 unit=rpm
